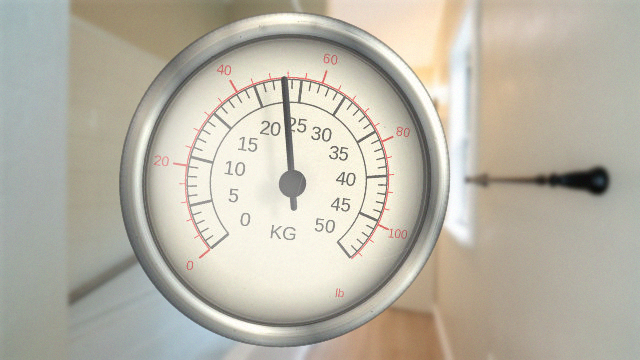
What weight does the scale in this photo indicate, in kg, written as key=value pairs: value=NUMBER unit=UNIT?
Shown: value=23 unit=kg
